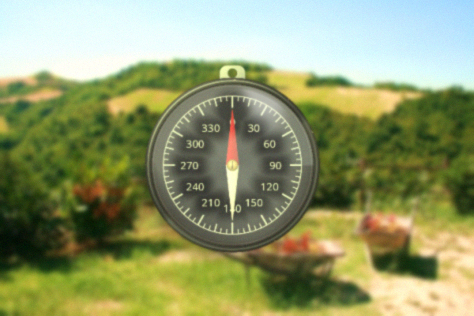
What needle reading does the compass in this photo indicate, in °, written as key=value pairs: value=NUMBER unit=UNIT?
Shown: value=0 unit=°
